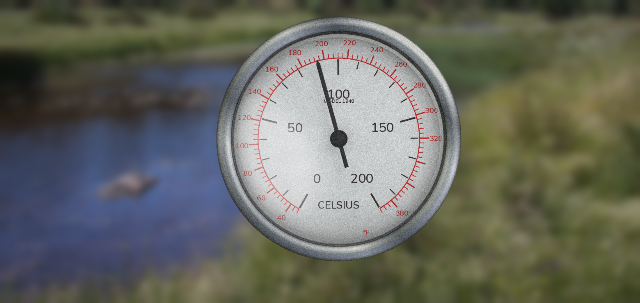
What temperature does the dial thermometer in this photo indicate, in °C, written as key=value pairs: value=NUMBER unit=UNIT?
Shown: value=90 unit=°C
